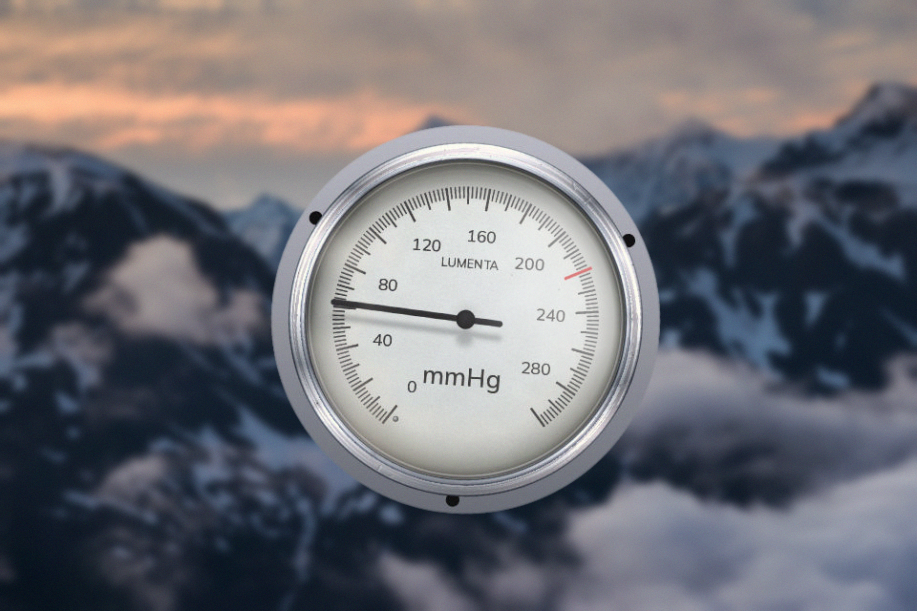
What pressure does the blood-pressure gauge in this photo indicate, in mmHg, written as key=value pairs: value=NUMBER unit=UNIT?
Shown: value=62 unit=mmHg
